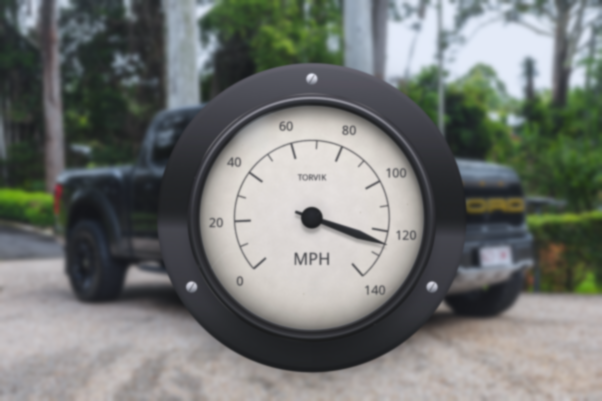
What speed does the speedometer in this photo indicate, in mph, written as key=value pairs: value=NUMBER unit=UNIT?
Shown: value=125 unit=mph
